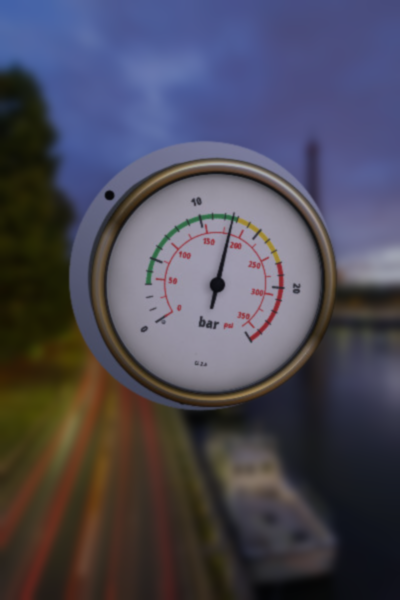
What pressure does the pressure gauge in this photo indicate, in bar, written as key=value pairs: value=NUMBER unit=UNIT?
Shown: value=12.5 unit=bar
